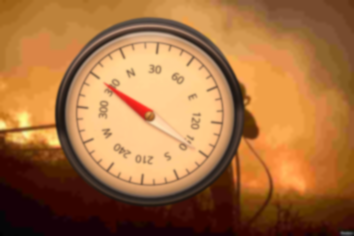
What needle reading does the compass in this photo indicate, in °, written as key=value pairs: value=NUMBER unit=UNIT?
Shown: value=330 unit=°
